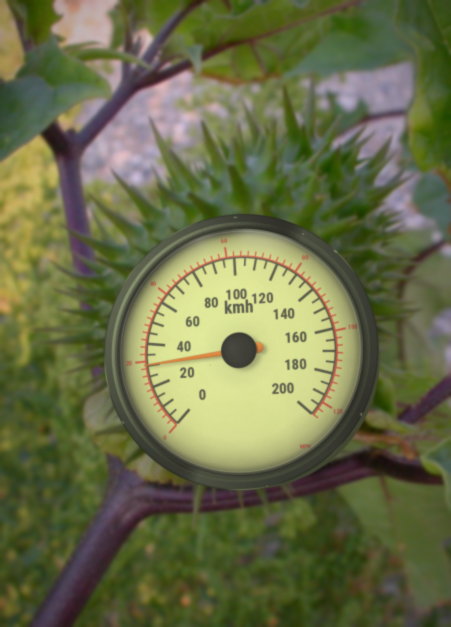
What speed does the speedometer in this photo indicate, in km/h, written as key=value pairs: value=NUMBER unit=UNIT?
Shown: value=30 unit=km/h
